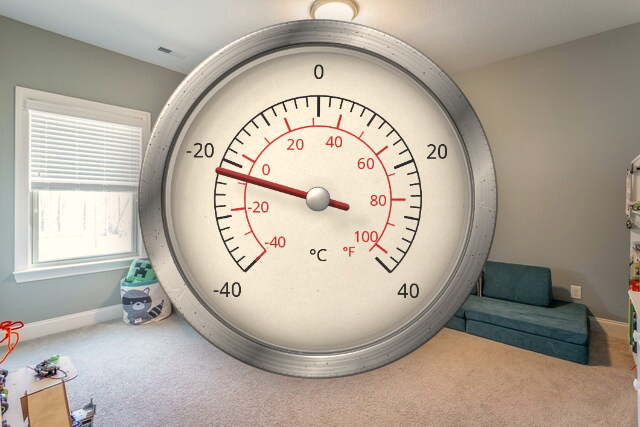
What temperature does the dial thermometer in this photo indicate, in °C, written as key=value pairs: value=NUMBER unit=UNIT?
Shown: value=-22 unit=°C
